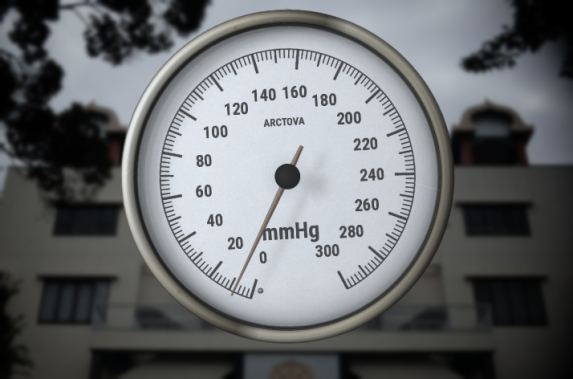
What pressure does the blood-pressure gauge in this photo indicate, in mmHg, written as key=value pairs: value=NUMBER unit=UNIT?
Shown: value=8 unit=mmHg
